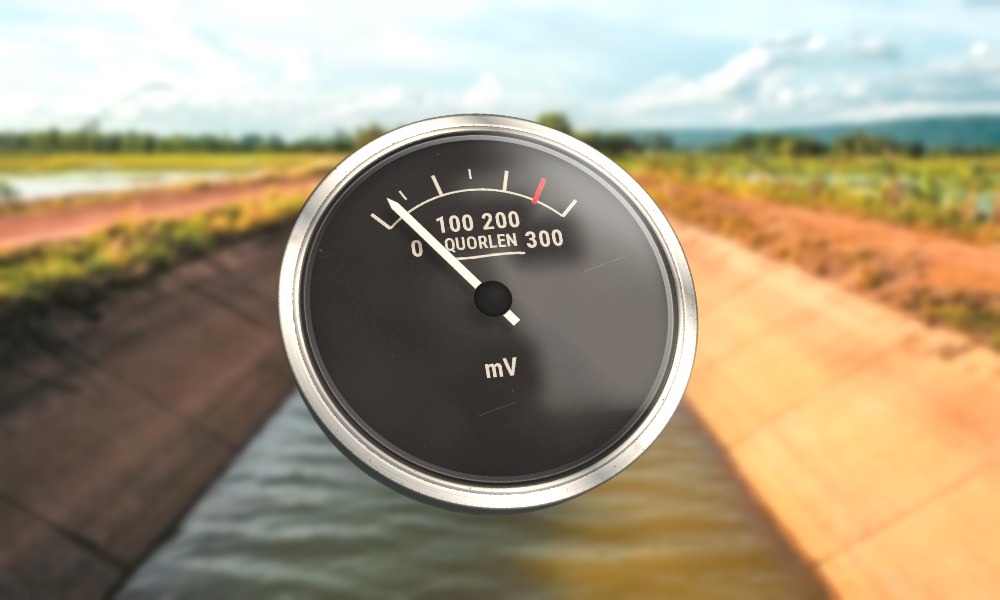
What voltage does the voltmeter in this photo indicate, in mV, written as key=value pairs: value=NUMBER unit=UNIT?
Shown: value=25 unit=mV
